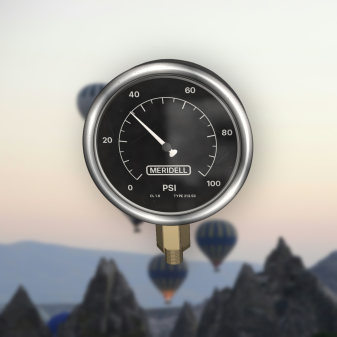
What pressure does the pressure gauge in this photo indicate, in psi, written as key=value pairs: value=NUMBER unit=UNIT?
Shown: value=35 unit=psi
